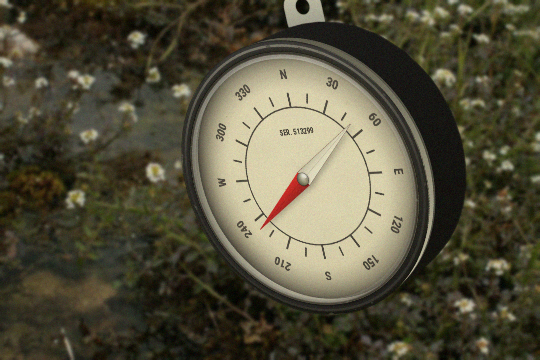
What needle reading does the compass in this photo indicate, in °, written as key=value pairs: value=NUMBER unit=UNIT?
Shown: value=232.5 unit=°
